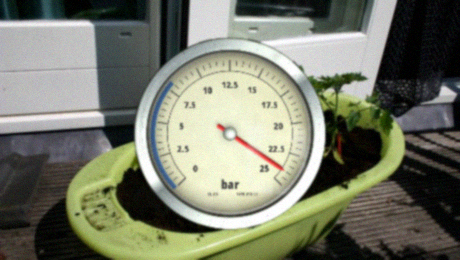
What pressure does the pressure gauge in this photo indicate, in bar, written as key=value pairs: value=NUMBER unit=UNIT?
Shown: value=24 unit=bar
